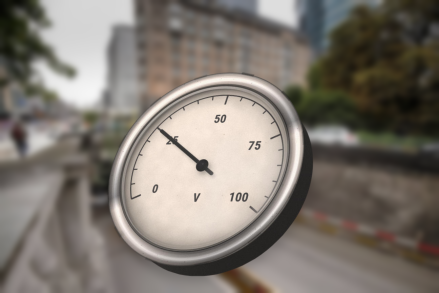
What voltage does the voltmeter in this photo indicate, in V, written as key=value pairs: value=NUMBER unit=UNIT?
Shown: value=25 unit=V
